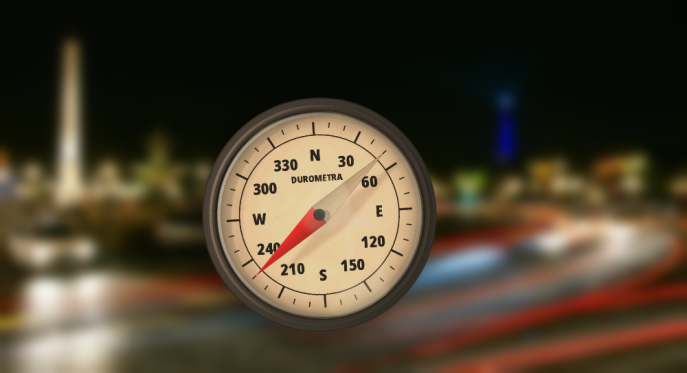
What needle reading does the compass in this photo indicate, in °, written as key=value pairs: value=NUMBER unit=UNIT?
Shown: value=230 unit=°
